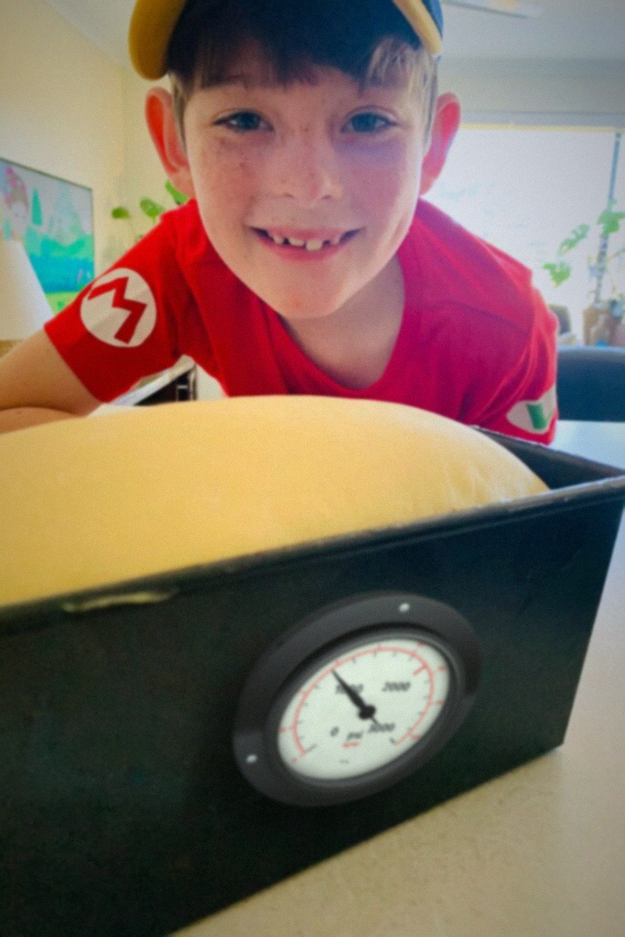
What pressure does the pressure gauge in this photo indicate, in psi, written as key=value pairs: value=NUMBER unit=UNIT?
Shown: value=1000 unit=psi
